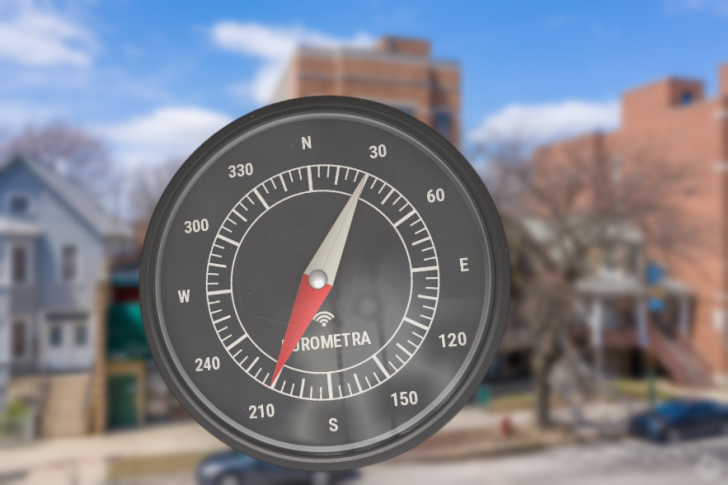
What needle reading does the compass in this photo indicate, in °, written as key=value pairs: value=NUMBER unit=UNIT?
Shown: value=210 unit=°
